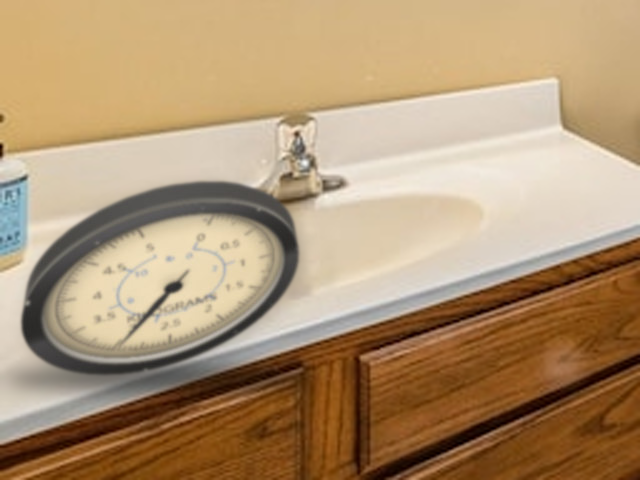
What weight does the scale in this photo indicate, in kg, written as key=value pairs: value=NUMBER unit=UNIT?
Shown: value=3 unit=kg
